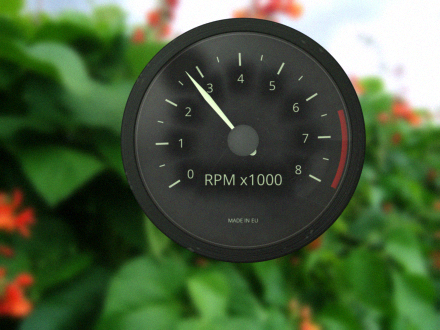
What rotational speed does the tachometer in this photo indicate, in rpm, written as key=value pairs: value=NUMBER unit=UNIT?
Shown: value=2750 unit=rpm
